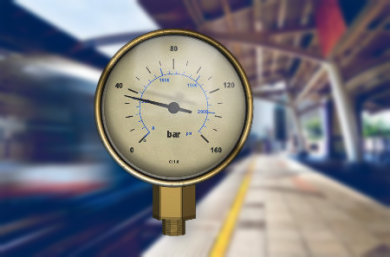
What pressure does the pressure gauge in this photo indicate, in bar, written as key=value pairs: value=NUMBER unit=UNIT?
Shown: value=35 unit=bar
